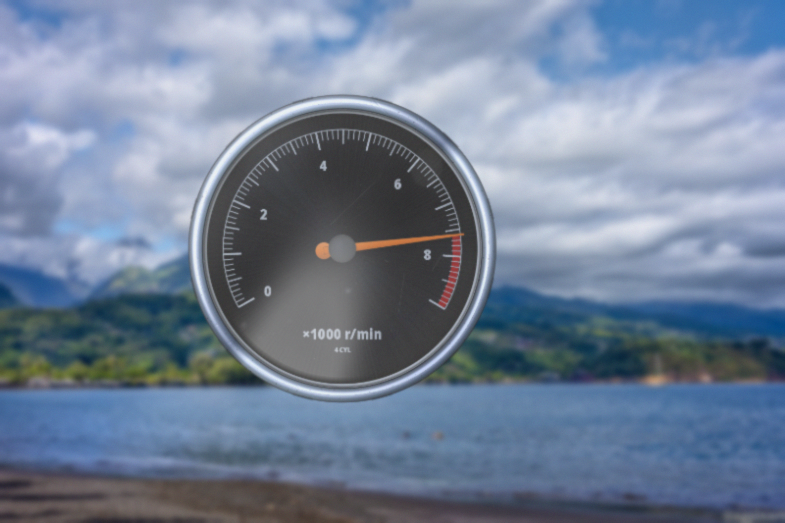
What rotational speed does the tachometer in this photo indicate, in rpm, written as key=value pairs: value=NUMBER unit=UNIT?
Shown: value=7600 unit=rpm
